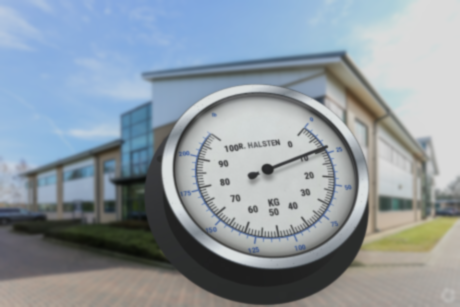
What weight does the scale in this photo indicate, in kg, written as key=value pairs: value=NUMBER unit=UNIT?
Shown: value=10 unit=kg
